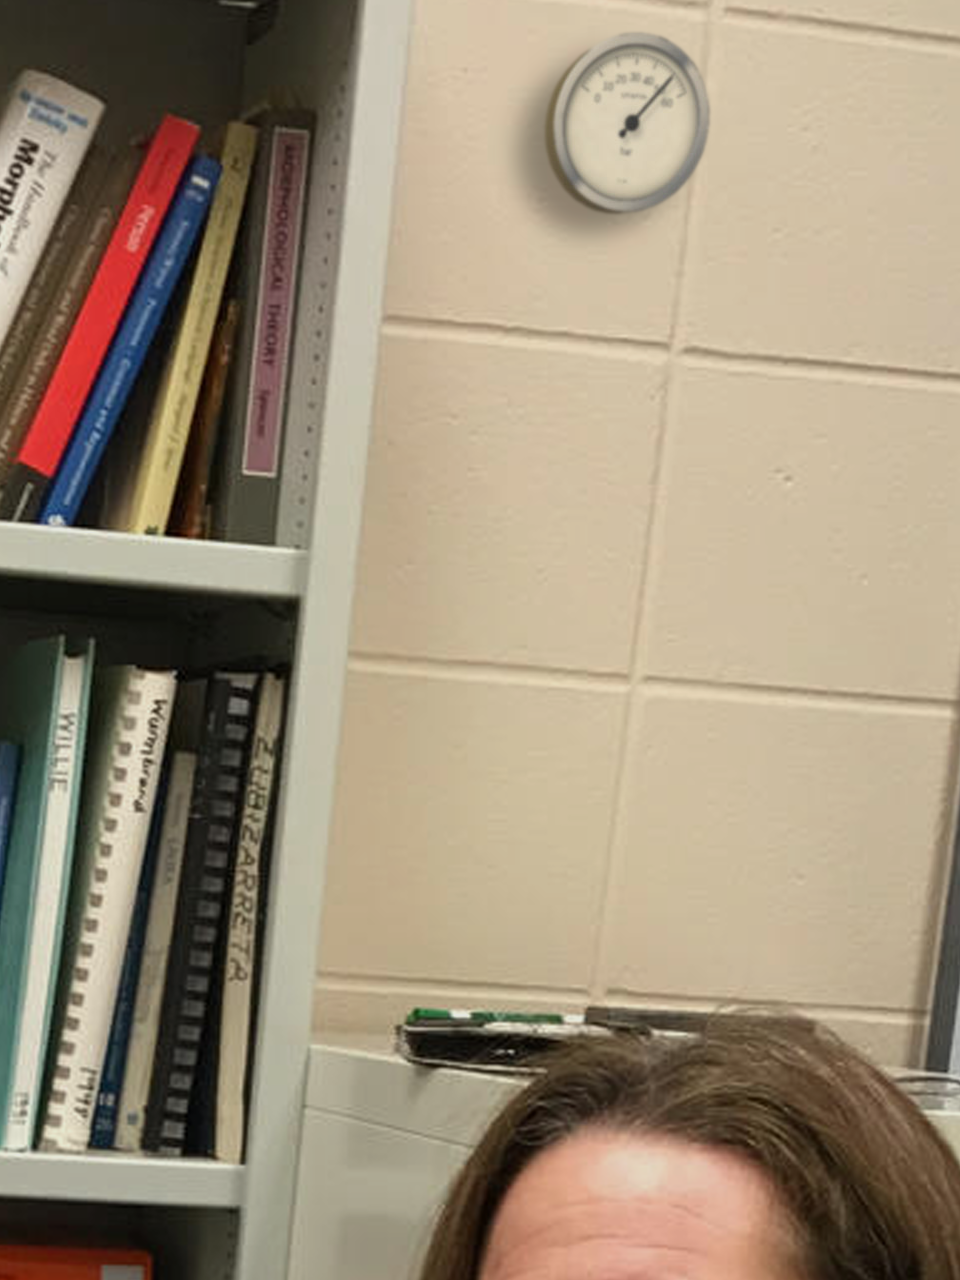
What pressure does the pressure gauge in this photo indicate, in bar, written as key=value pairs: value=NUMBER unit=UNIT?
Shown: value=50 unit=bar
